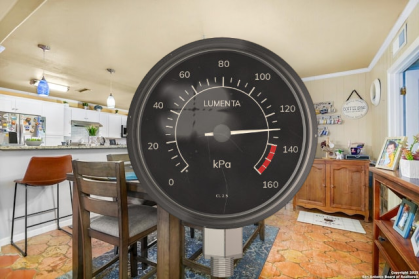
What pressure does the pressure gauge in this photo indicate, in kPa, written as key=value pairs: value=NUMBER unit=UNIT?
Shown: value=130 unit=kPa
